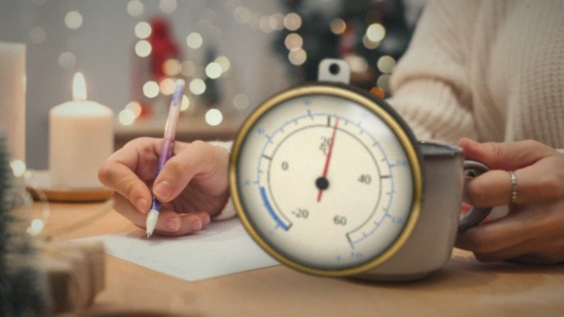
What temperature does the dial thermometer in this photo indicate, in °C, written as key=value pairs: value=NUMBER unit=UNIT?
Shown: value=22 unit=°C
